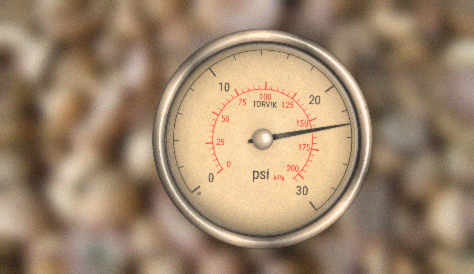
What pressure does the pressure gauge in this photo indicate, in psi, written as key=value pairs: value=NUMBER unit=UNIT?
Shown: value=23 unit=psi
